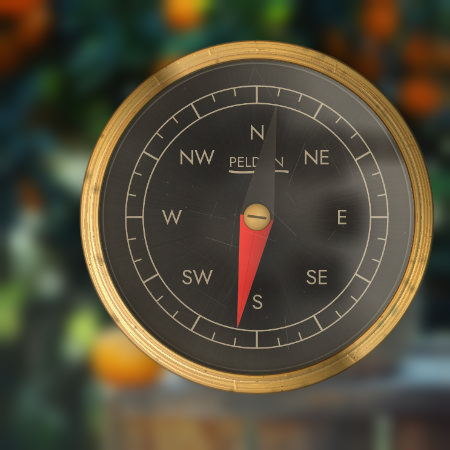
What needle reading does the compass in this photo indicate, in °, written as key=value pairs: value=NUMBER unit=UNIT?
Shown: value=190 unit=°
